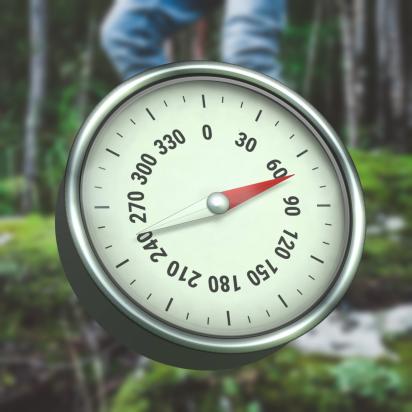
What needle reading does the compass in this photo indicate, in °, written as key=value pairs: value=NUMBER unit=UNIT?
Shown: value=70 unit=°
